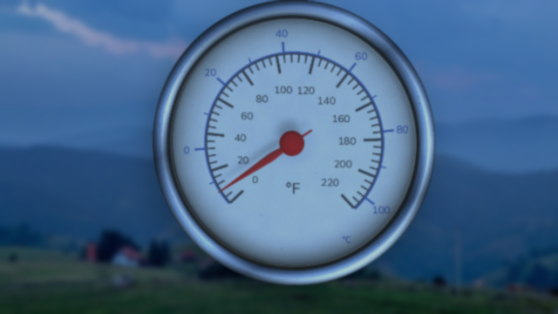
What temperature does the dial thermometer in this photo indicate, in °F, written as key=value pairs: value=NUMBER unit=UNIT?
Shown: value=8 unit=°F
